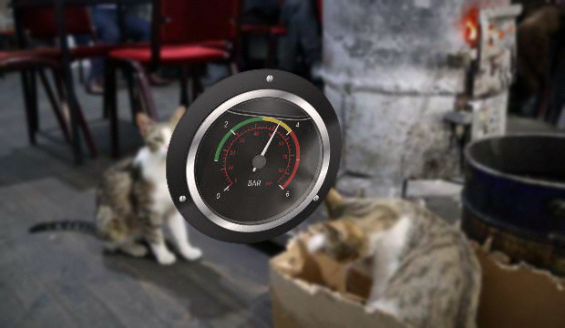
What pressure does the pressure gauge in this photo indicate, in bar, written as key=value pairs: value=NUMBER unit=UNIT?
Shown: value=3.5 unit=bar
